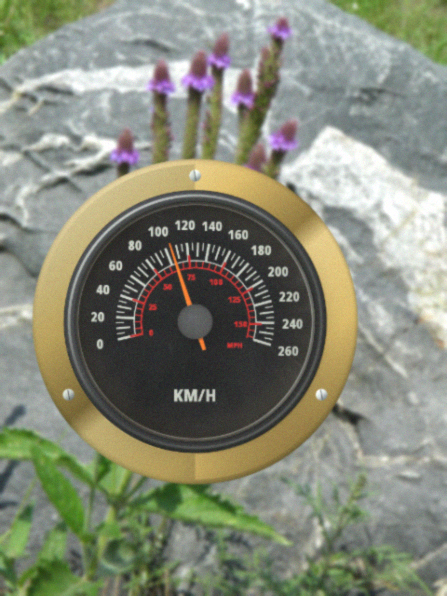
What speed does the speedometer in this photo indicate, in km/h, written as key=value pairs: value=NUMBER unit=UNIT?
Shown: value=105 unit=km/h
